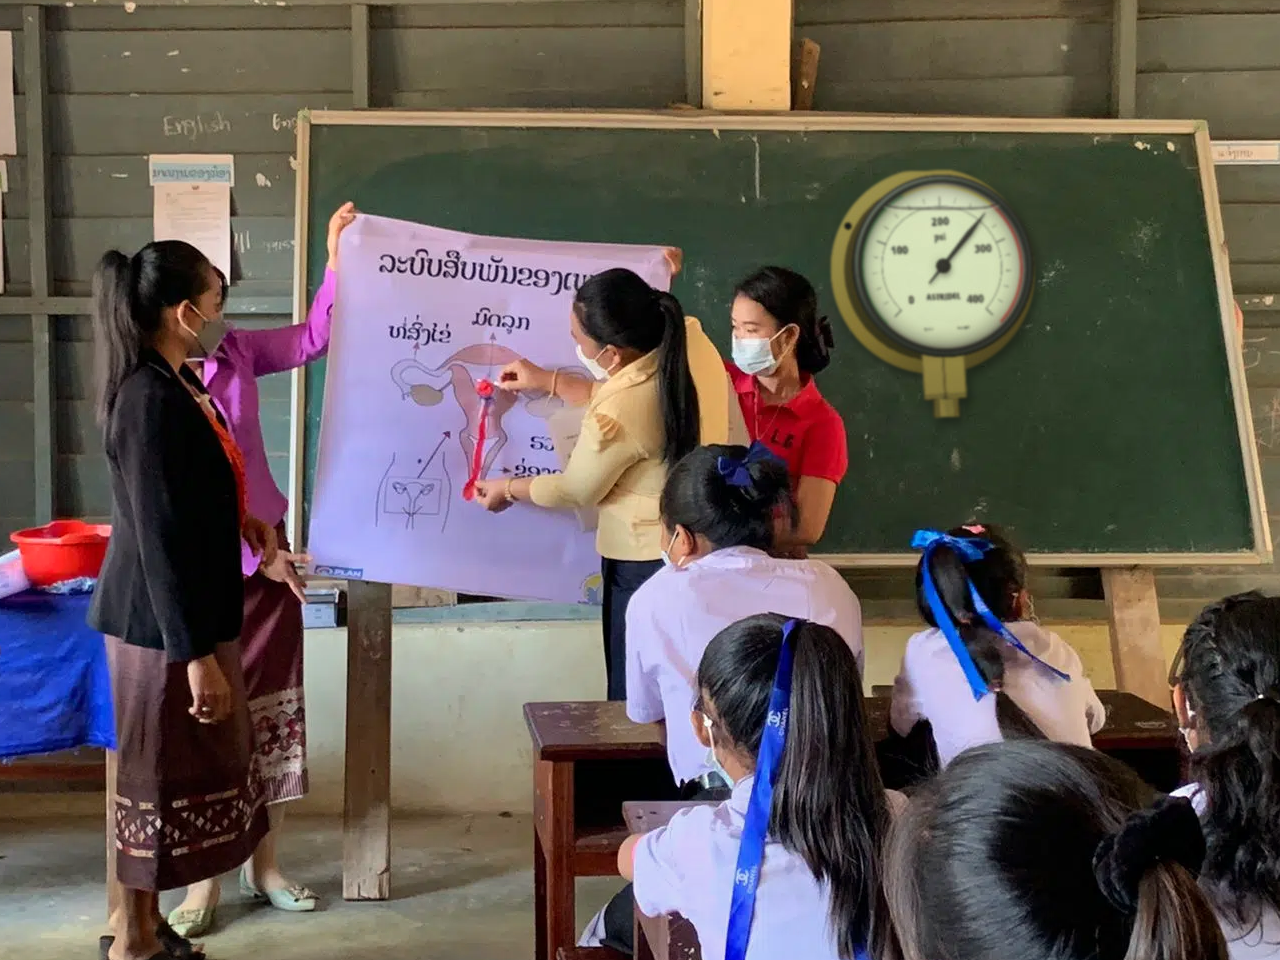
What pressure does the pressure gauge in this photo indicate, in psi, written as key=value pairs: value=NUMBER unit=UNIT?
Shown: value=260 unit=psi
